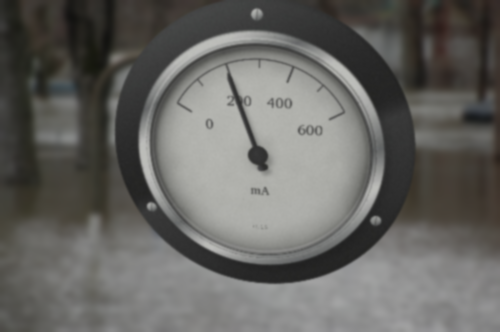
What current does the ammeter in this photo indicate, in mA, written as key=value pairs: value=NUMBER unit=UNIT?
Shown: value=200 unit=mA
